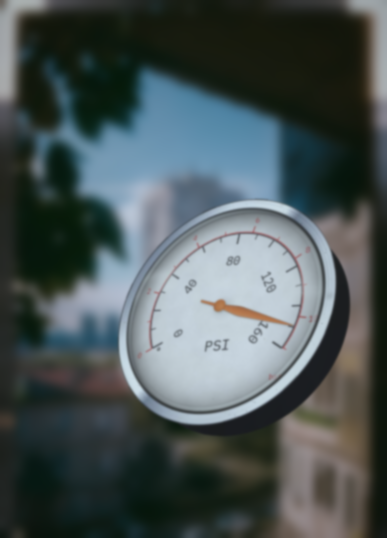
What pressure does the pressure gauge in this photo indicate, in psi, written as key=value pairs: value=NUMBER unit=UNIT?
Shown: value=150 unit=psi
